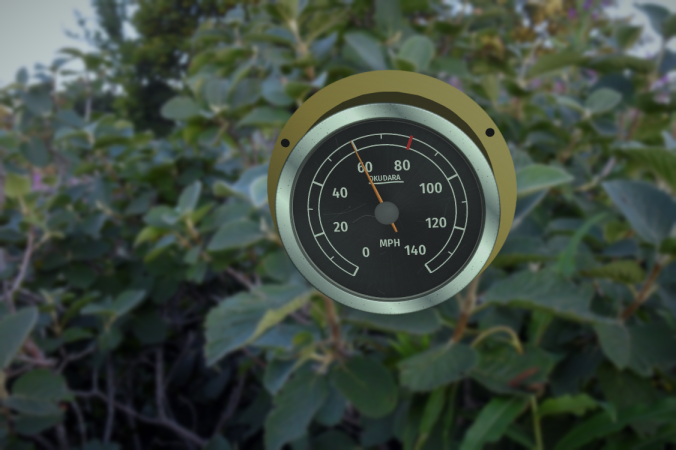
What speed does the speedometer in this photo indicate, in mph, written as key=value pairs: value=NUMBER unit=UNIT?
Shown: value=60 unit=mph
